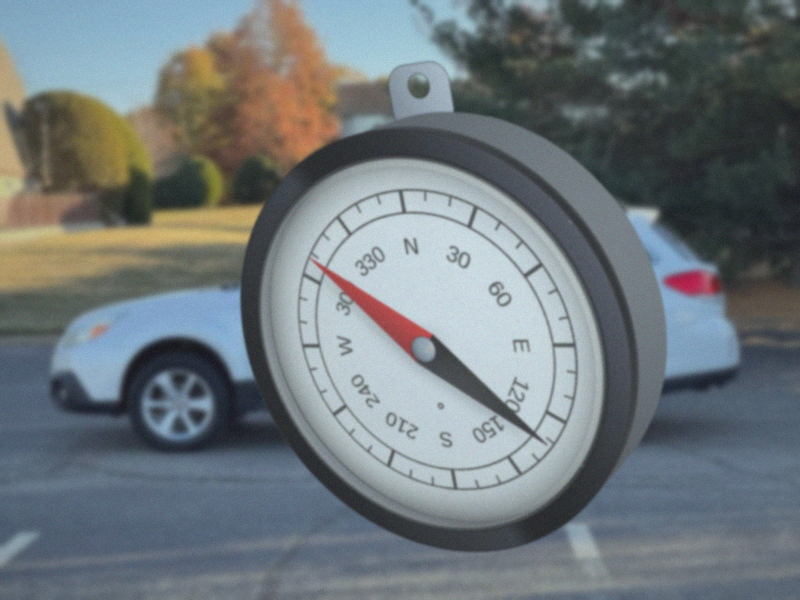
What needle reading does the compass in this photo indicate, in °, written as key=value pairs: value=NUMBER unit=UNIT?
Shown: value=310 unit=°
